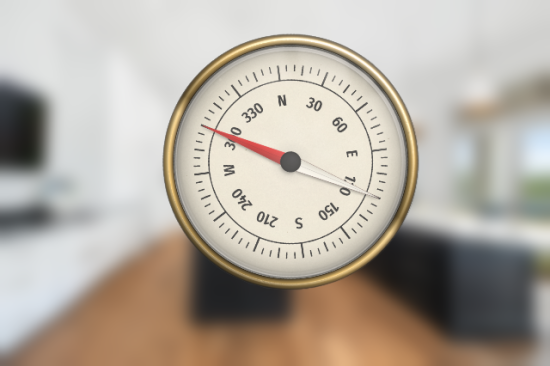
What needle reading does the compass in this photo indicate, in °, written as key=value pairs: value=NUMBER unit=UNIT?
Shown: value=300 unit=°
